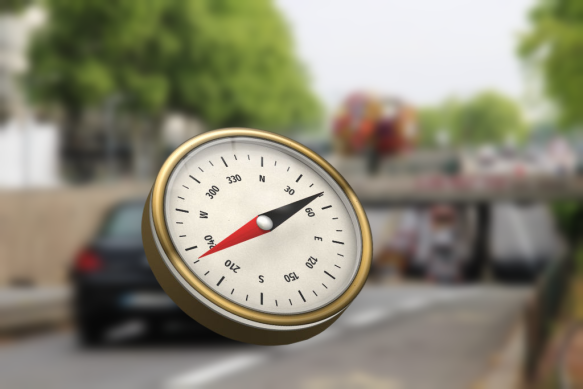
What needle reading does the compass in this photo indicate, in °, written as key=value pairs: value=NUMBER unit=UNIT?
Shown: value=230 unit=°
